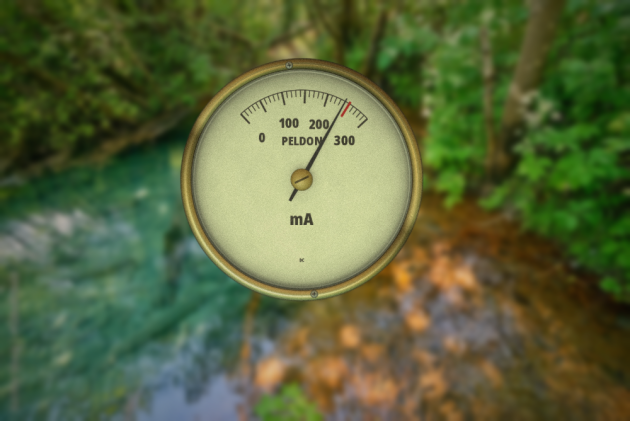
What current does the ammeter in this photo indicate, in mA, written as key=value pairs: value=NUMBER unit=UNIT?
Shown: value=240 unit=mA
